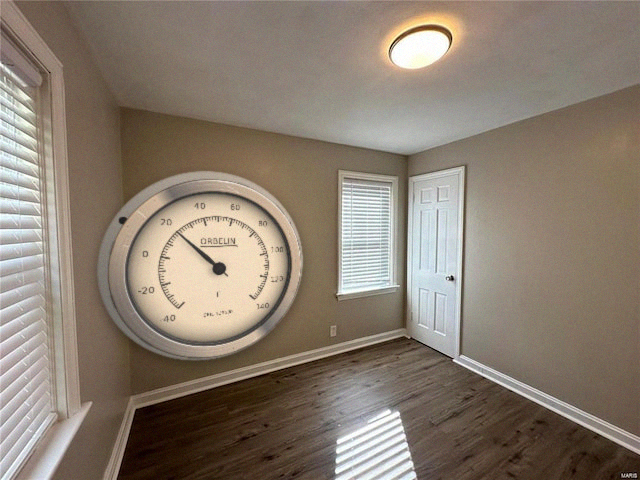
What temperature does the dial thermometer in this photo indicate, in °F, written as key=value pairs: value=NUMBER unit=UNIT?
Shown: value=20 unit=°F
